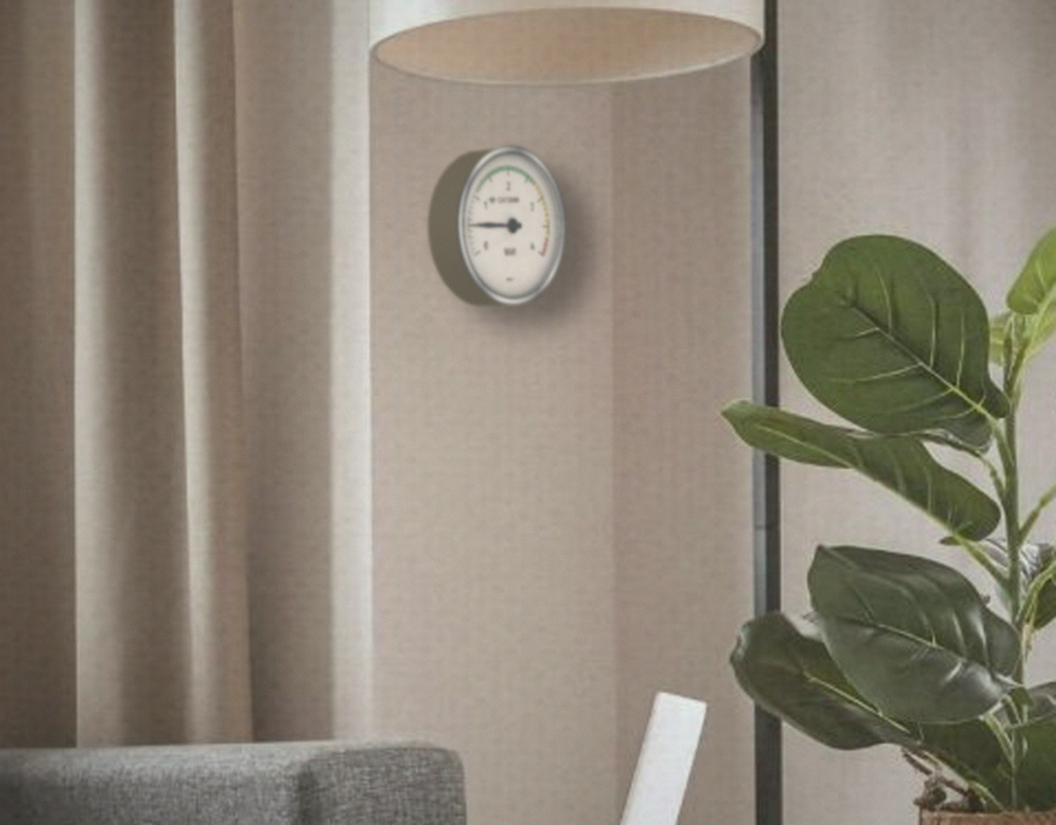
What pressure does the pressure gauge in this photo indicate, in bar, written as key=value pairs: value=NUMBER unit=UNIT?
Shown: value=0.5 unit=bar
